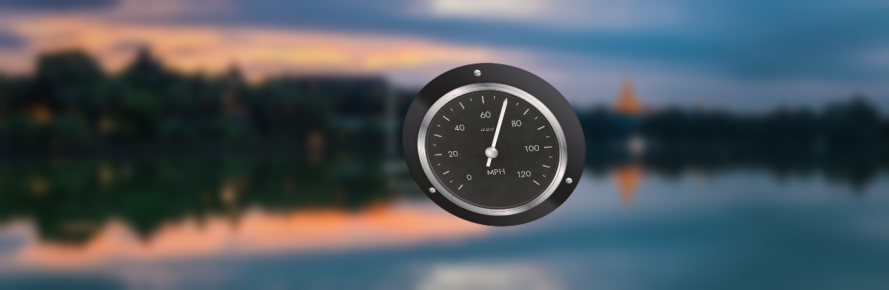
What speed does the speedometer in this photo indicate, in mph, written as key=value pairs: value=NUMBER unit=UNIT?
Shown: value=70 unit=mph
